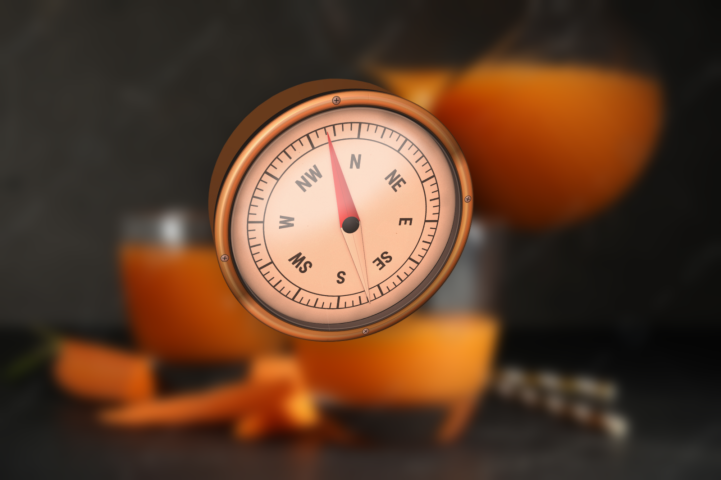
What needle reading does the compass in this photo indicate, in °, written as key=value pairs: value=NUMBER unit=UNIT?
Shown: value=340 unit=°
